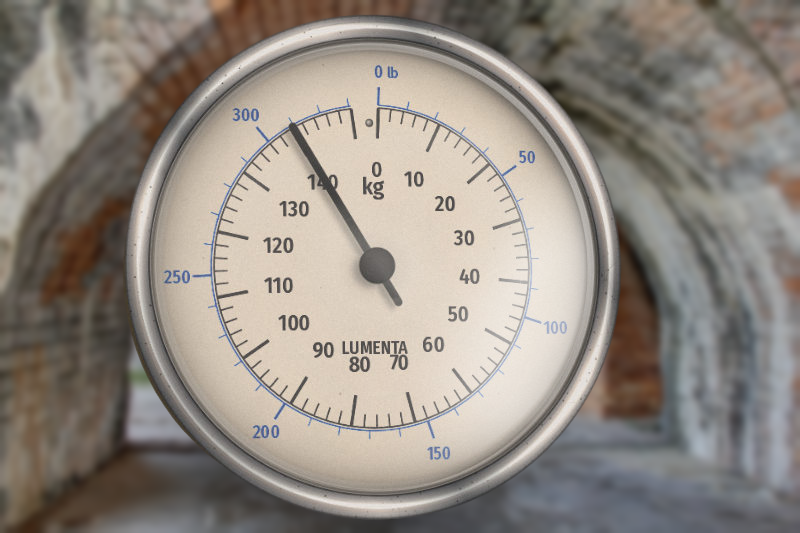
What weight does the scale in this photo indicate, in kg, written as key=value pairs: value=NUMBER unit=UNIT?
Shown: value=140 unit=kg
